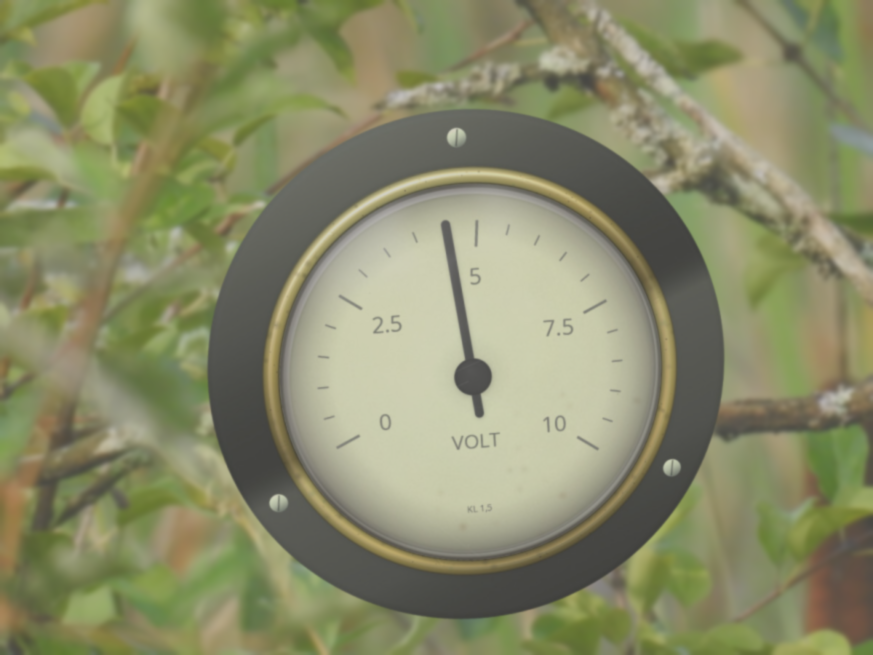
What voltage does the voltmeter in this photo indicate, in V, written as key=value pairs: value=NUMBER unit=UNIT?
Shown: value=4.5 unit=V
